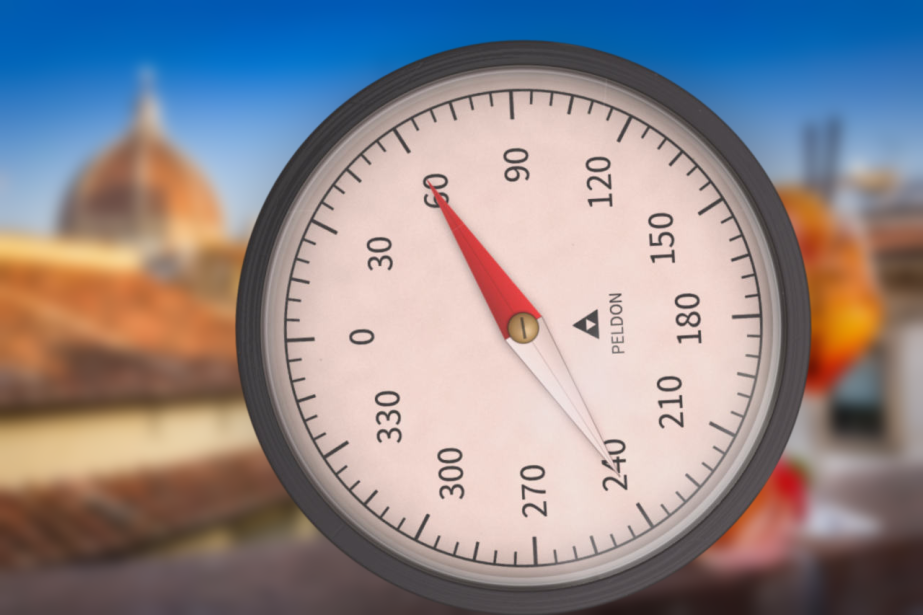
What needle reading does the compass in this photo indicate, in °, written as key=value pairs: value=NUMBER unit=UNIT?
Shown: value=60 unit=°
